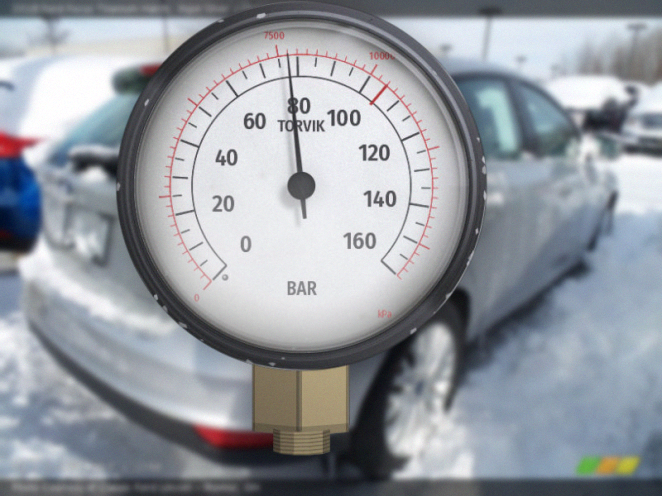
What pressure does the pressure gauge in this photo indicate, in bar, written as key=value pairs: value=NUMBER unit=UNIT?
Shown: value=77.5 unit=bar
